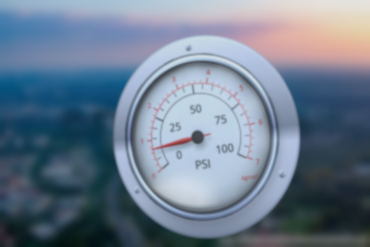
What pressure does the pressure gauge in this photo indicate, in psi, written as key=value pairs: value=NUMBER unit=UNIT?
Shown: value=10 unit=psi
